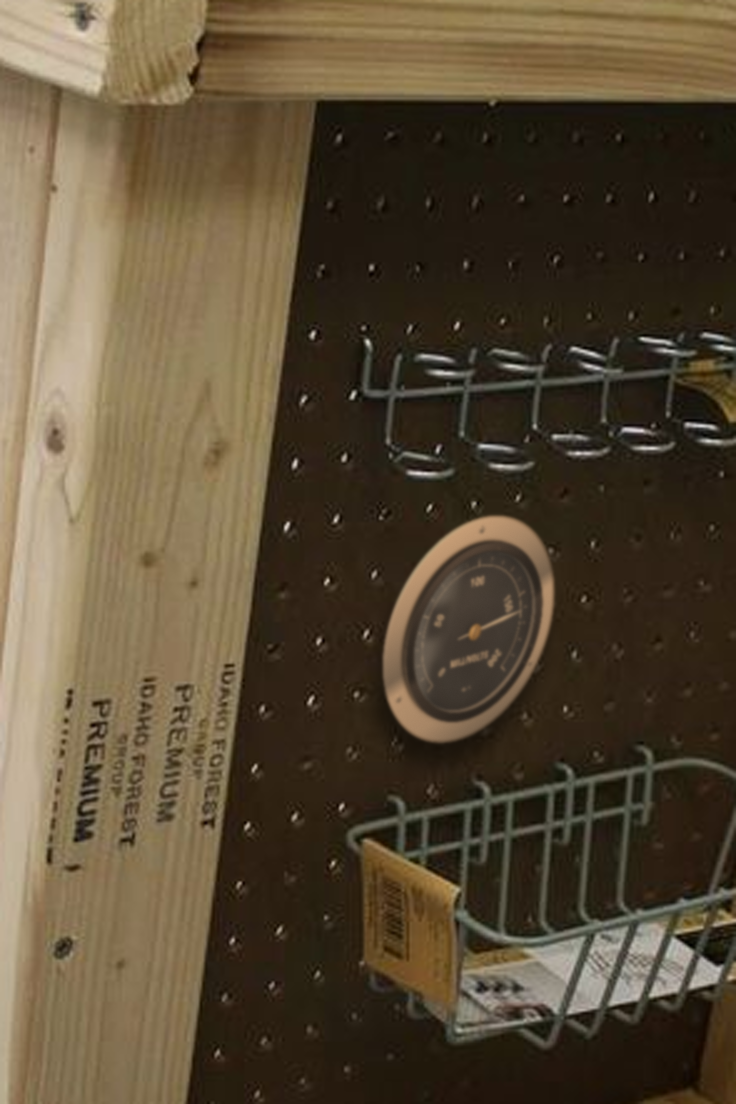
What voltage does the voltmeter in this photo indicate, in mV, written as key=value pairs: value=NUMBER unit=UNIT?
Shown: value=160 unit=mV
